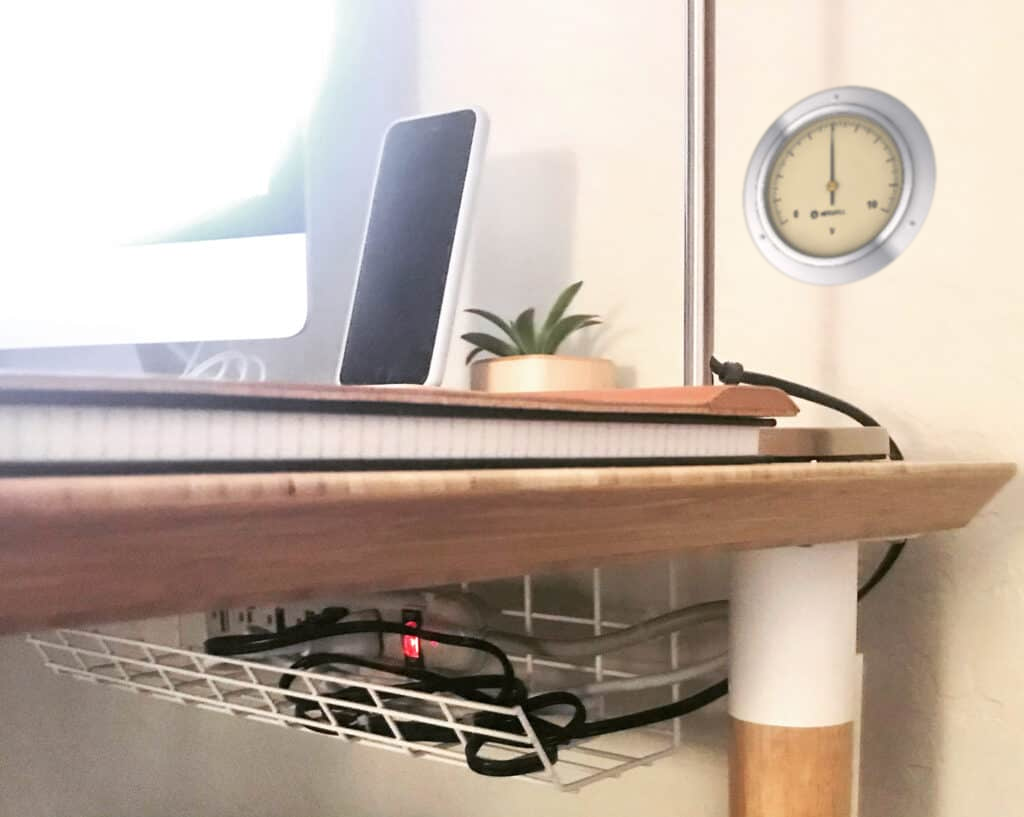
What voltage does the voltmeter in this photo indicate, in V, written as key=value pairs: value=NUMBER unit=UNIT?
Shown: value=5 unit=V
